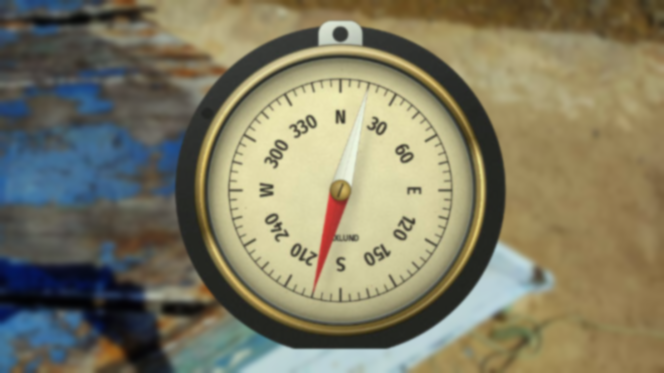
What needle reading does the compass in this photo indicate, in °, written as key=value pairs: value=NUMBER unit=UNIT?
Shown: value=195 unit=°
